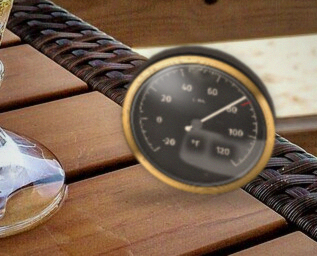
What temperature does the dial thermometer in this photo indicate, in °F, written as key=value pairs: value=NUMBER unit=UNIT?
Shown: value=76 unit=°F
